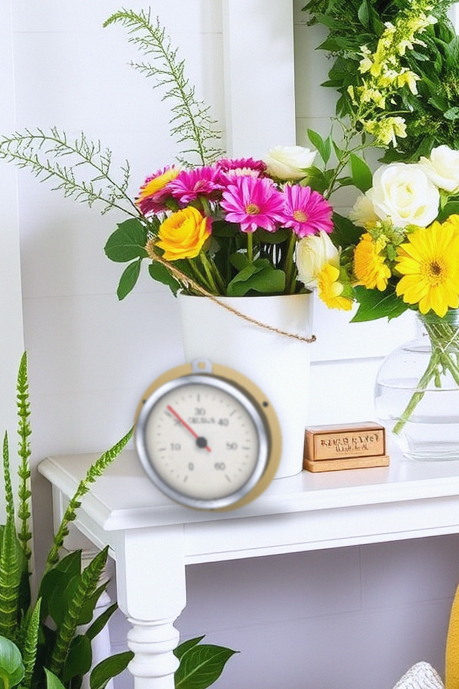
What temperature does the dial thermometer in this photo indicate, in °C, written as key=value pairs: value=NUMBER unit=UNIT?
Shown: value=22 unit=°C
